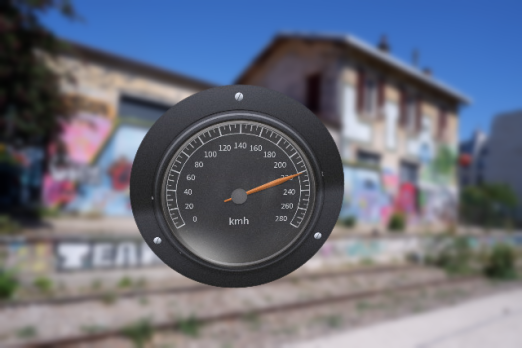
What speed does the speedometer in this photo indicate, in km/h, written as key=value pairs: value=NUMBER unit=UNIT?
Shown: value=220 unit=km/h
